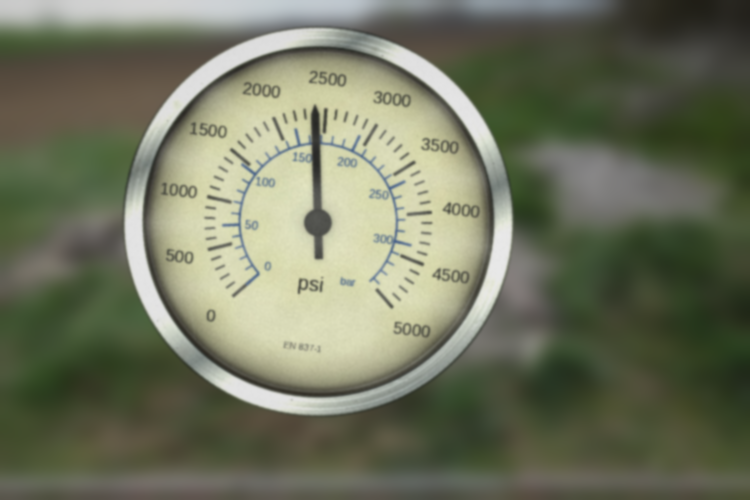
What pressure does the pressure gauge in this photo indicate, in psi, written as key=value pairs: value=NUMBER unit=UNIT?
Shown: value=2400 unit=psi
